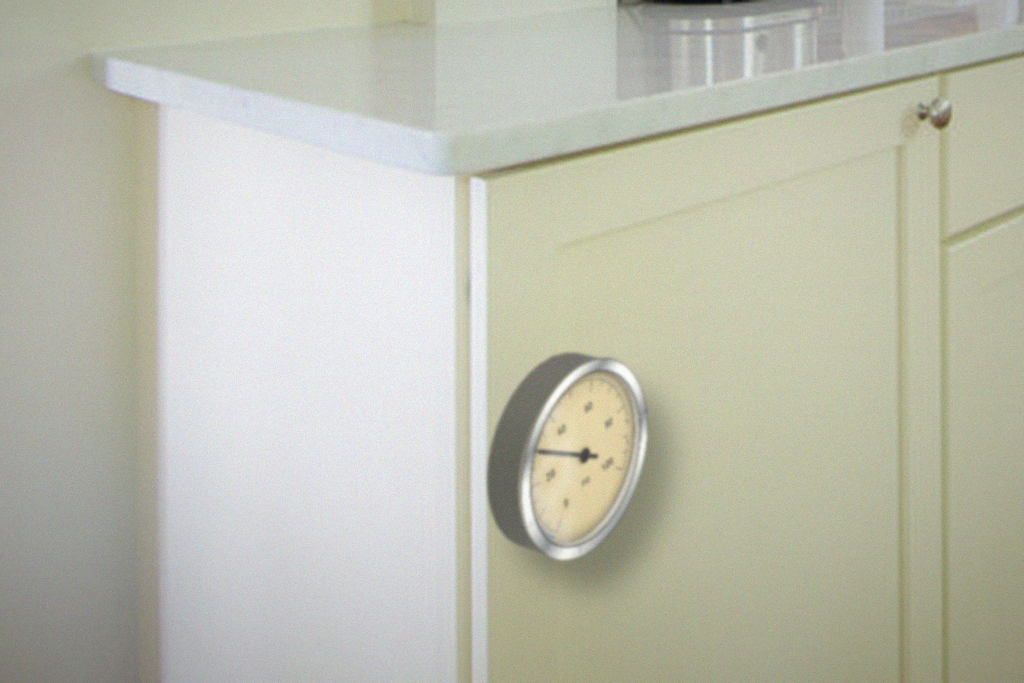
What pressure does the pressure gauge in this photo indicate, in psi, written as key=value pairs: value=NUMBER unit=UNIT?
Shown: value=30 unit=psi
